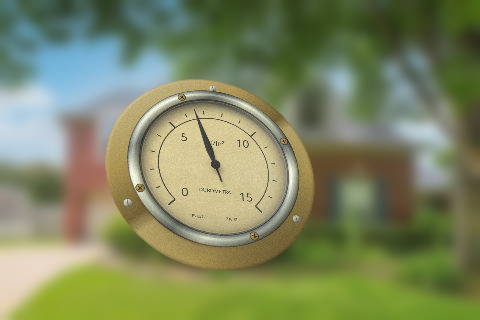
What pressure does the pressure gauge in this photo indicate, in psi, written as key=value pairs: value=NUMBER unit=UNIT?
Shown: value=6.5 unit=psi
